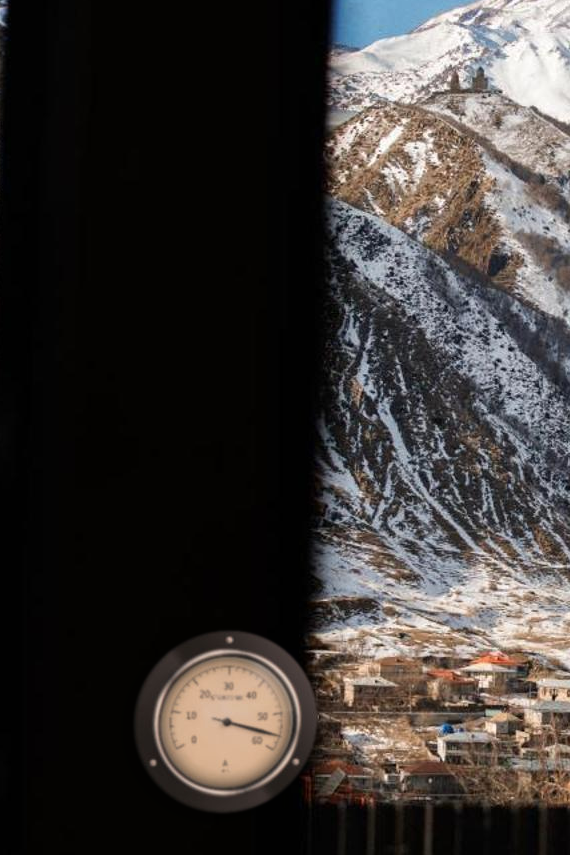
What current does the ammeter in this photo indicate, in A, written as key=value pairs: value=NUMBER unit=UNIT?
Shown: value=56 unit=A
